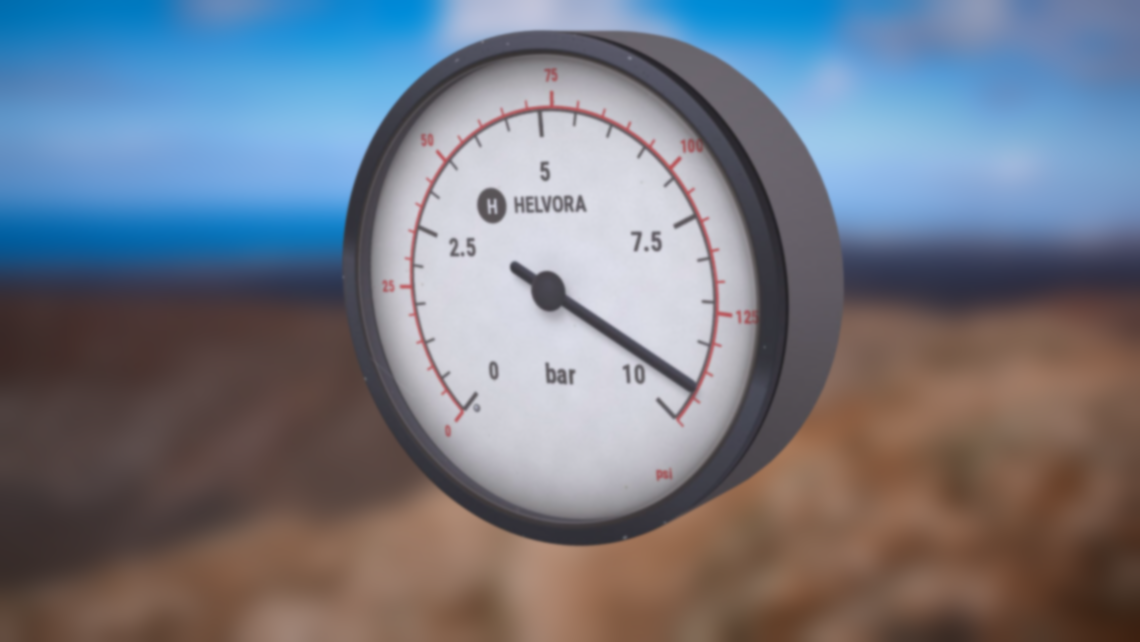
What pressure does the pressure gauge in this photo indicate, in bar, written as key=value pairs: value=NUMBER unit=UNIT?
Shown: value=9.5 unit=bar
